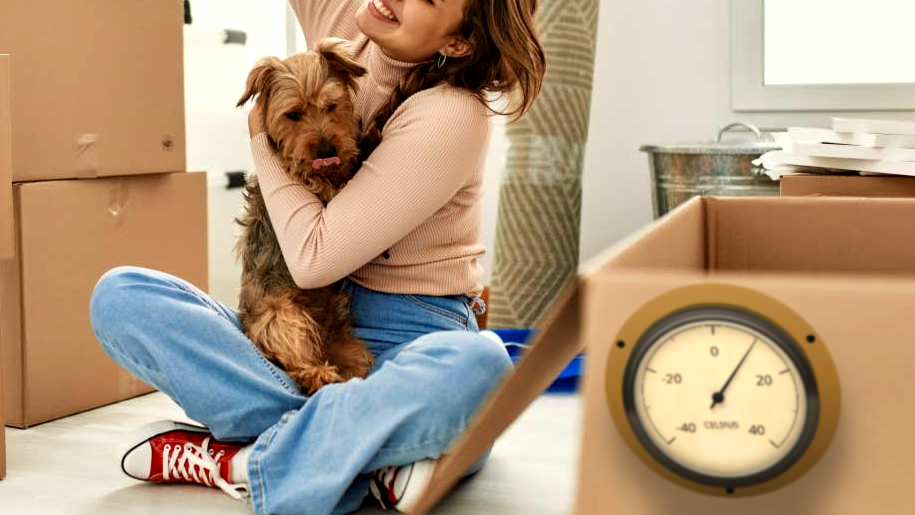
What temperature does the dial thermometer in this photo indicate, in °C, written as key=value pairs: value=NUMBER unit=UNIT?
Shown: value=10 unit=°C
